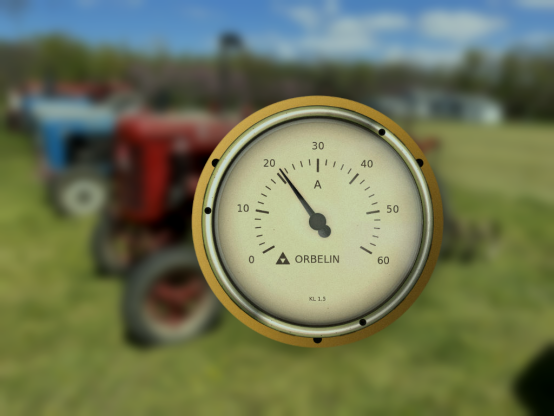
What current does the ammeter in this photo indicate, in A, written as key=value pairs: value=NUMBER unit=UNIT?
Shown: value=21 unit=A
